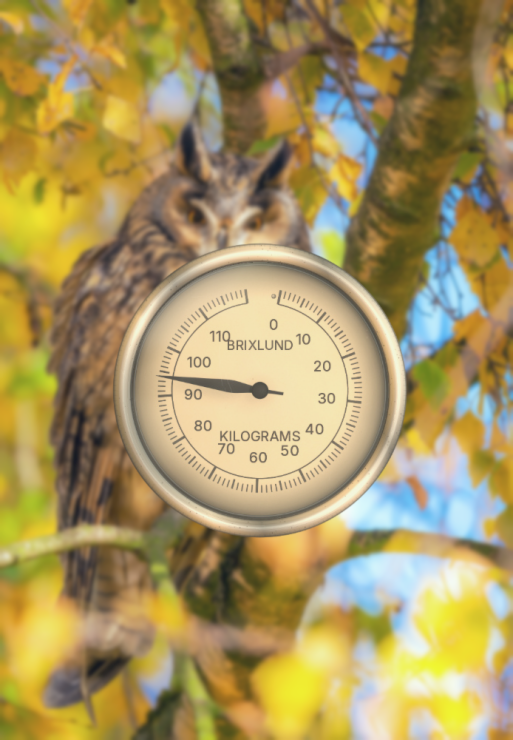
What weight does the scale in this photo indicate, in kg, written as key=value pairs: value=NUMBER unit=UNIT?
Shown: value=94 unit=kg
